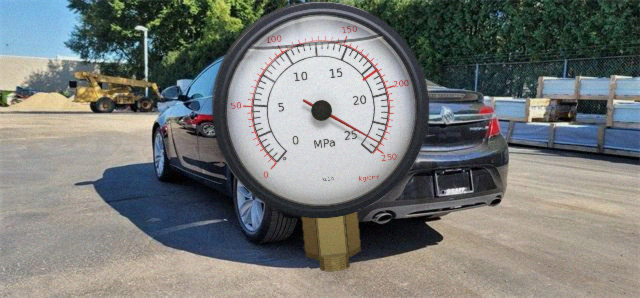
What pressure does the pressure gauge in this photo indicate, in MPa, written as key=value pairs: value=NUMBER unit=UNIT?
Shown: value=24 unit=MPa
